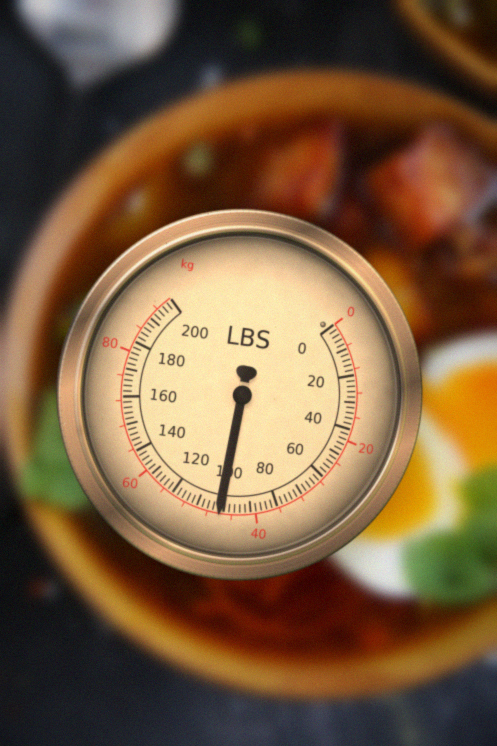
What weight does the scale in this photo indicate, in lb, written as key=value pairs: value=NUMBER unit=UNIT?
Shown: value=102 unit=lb
